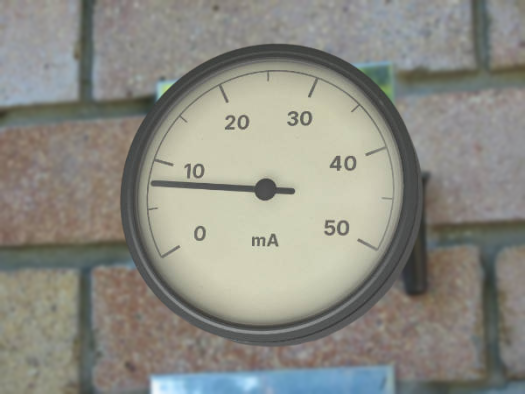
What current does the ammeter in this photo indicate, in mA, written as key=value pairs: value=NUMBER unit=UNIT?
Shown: value=7.5 unit=mA
